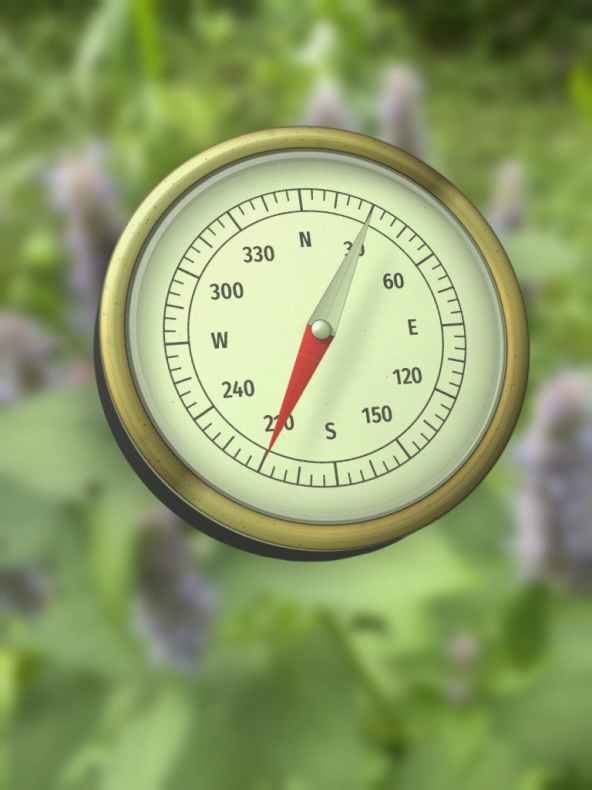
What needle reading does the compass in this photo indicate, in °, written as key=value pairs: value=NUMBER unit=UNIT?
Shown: value=210 unit=°
